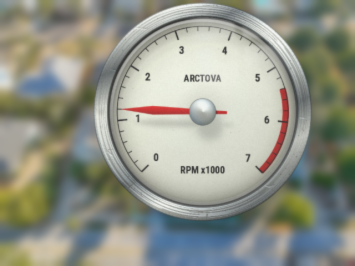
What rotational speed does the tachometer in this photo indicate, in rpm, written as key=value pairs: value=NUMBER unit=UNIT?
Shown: value=1200 unit=rpm
